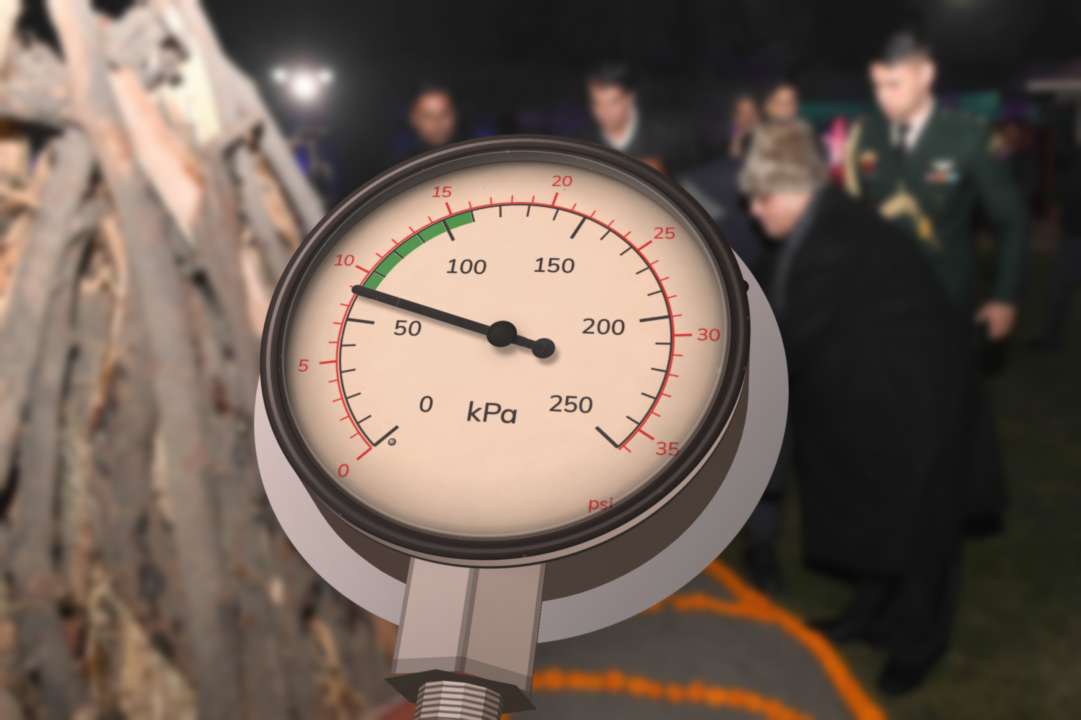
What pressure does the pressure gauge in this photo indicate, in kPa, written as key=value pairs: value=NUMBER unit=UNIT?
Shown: value=60 unit=kPa
